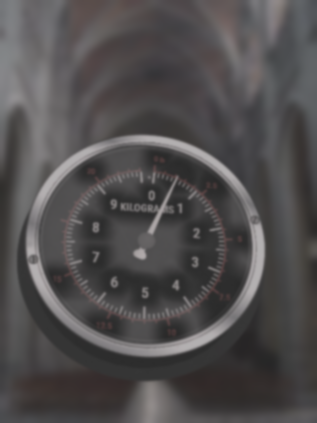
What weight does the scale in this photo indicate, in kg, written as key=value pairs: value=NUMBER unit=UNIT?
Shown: value=0.5 unit=kg
